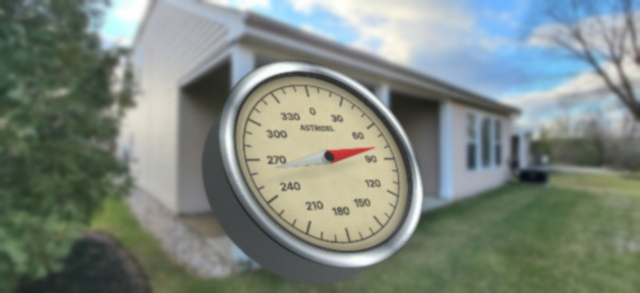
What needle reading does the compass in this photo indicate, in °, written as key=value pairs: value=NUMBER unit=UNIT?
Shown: value=80 unit=°
